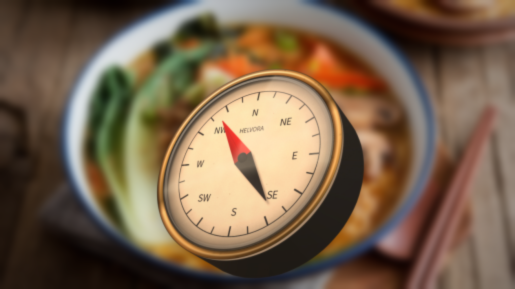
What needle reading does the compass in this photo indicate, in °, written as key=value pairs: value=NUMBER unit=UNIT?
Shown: value=322.5 unit=°
